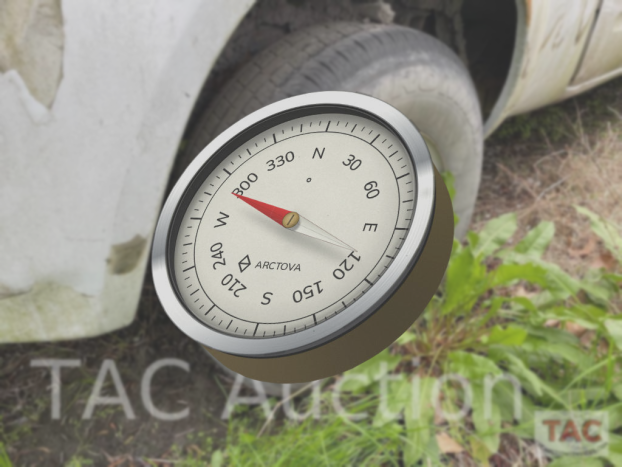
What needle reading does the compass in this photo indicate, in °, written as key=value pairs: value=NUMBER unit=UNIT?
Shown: value=290 unit=°
